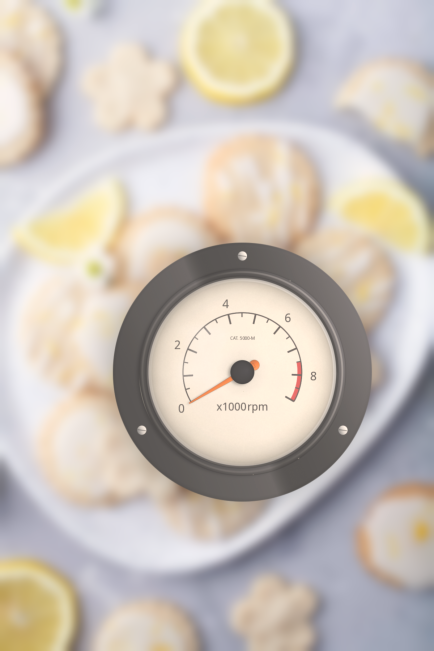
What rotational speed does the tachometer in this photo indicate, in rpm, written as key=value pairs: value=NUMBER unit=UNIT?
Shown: value=0 unit=rpm
